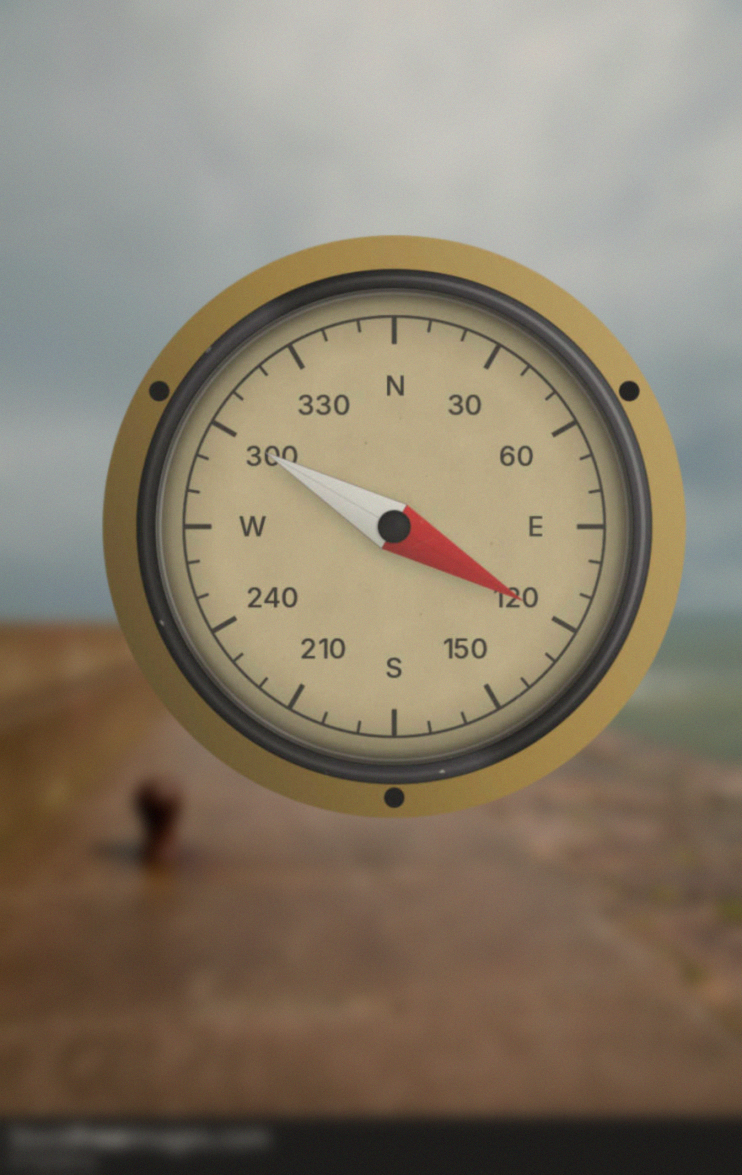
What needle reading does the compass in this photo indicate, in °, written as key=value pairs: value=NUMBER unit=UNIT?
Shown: value=120 unit=°
